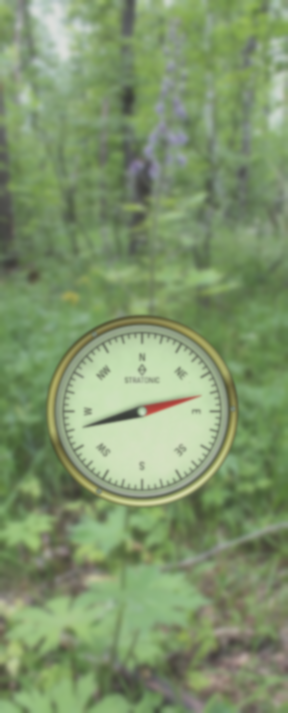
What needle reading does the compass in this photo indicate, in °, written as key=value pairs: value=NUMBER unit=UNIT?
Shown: value=75 unit=°
